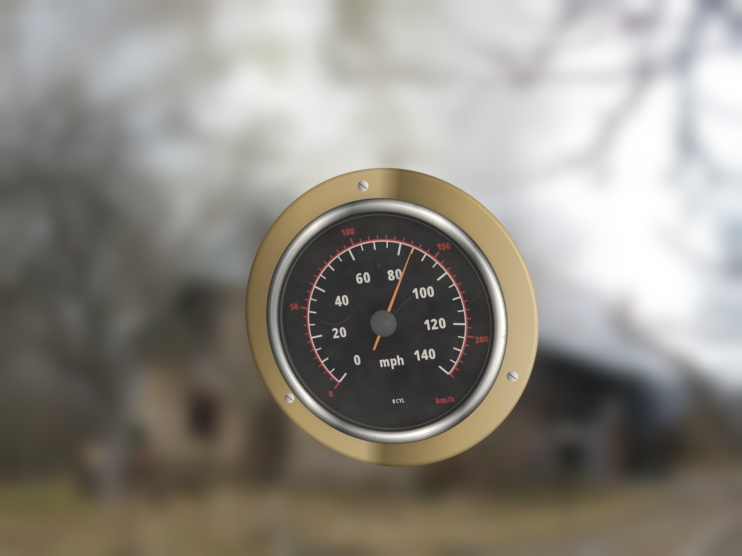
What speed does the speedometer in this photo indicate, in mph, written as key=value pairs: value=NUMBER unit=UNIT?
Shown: value=85 unit=mph
